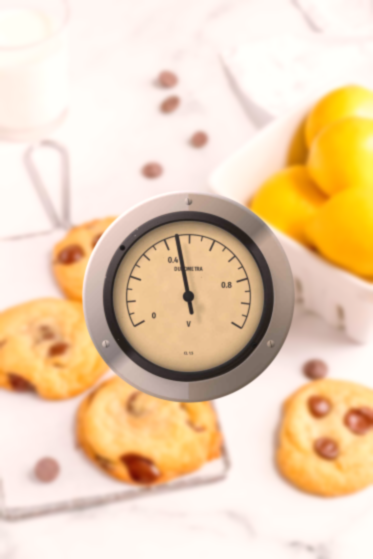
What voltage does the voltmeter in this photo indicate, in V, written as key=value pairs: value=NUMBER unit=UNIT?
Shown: value=0.45 unit=V
